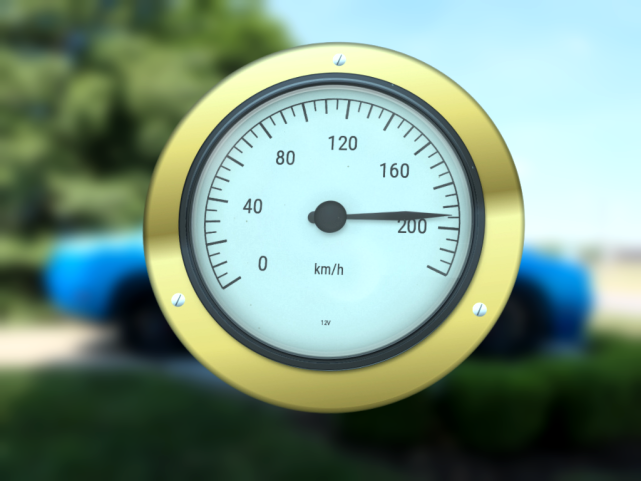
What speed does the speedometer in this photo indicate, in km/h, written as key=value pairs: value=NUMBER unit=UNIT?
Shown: value=195 unit=km/h
